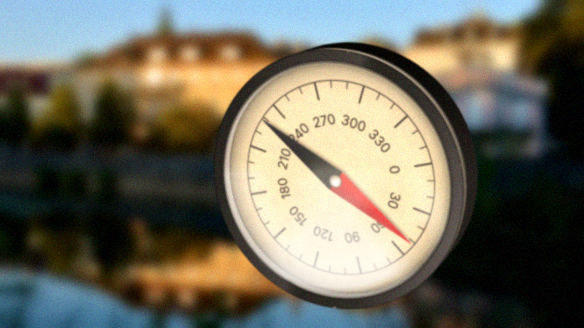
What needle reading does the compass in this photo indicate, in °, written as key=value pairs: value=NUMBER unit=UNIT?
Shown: value=50 unit=°
